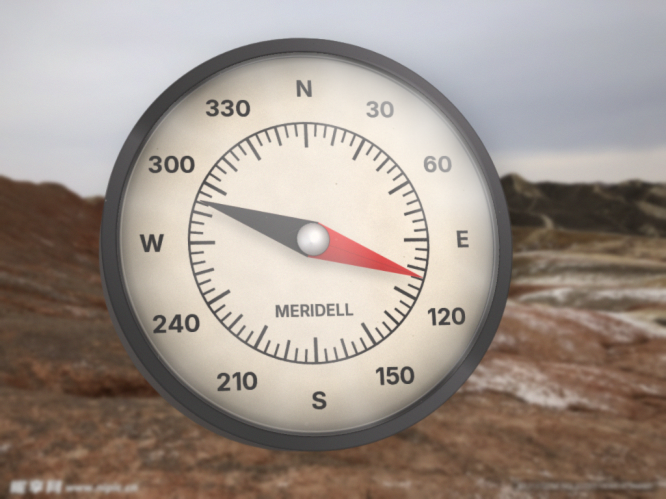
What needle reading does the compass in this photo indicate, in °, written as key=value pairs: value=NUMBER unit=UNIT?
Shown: value=110 unit=°
